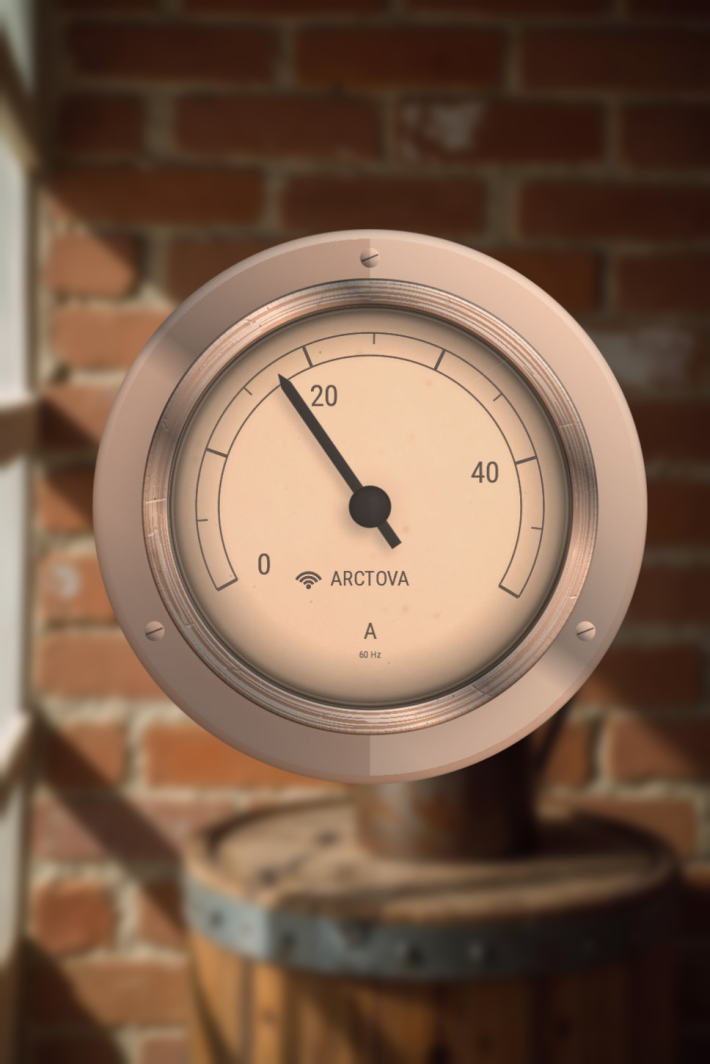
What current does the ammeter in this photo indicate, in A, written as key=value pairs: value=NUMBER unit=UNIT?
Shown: value=17.5 unit=A
